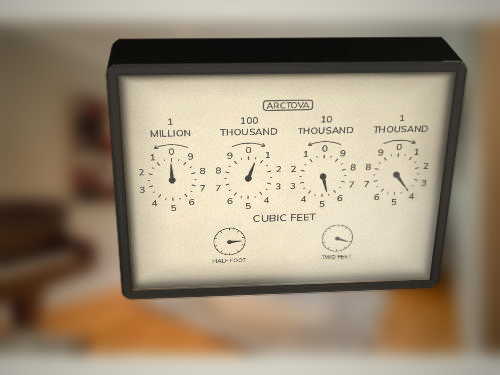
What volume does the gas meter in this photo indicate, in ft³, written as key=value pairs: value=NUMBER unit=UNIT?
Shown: value=5400 unit=ft³
